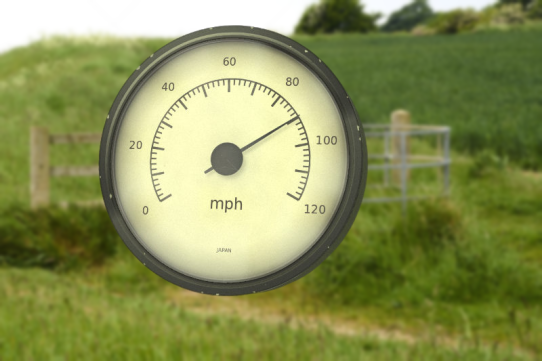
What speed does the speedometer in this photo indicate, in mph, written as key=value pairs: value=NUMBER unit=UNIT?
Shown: value=90 unit=mph
